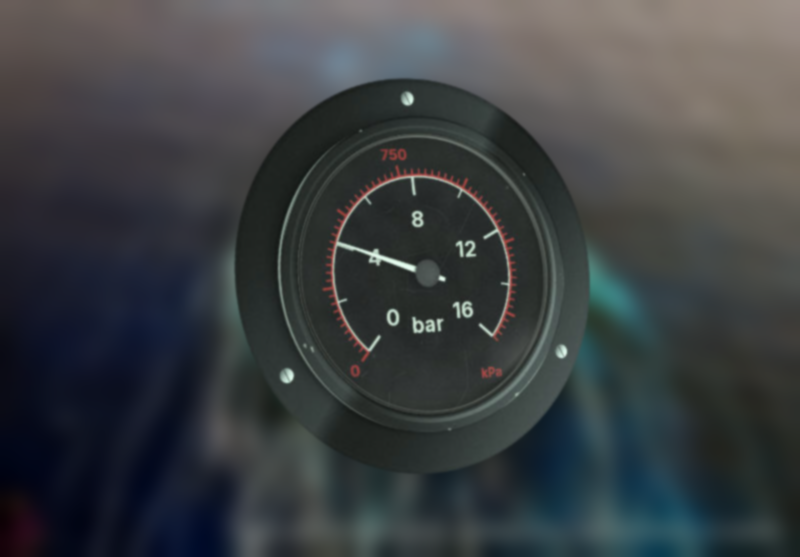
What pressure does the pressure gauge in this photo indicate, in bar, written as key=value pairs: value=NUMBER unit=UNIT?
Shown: value=4 unit=bar
